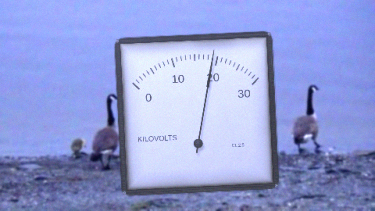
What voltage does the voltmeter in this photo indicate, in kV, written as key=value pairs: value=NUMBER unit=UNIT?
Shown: value=19 unit=kV
